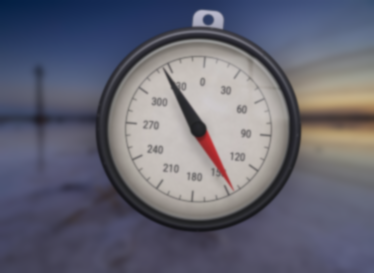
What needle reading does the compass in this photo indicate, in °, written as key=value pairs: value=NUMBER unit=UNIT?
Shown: value=145 unit=°
